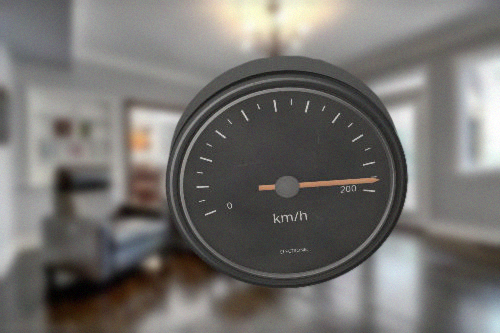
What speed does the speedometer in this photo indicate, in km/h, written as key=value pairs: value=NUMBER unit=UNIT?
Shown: value=190 unit=km/h
